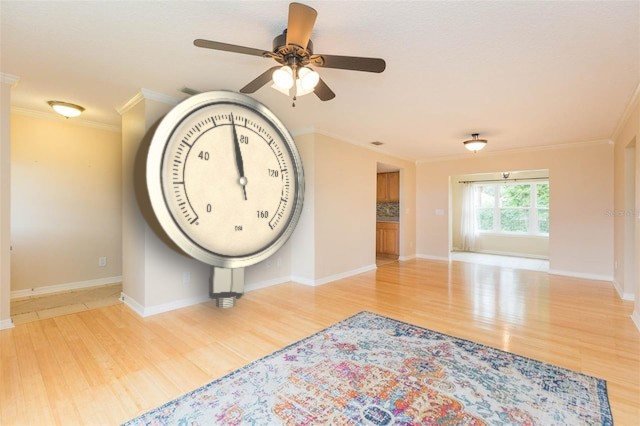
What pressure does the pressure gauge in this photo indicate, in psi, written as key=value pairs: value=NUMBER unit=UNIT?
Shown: value=70 unit=psi
